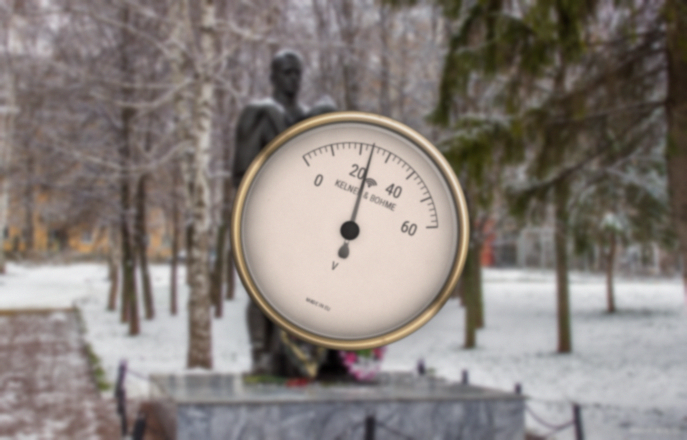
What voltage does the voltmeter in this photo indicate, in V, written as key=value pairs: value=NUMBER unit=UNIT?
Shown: value=24 unit=V
